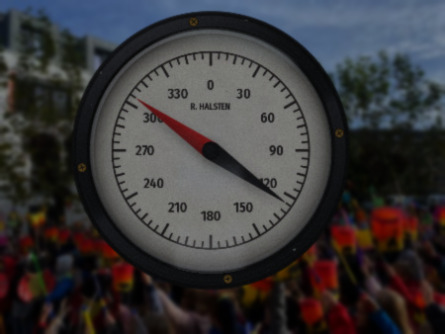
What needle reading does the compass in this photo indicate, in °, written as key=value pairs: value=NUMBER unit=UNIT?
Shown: value=305 unit=°
